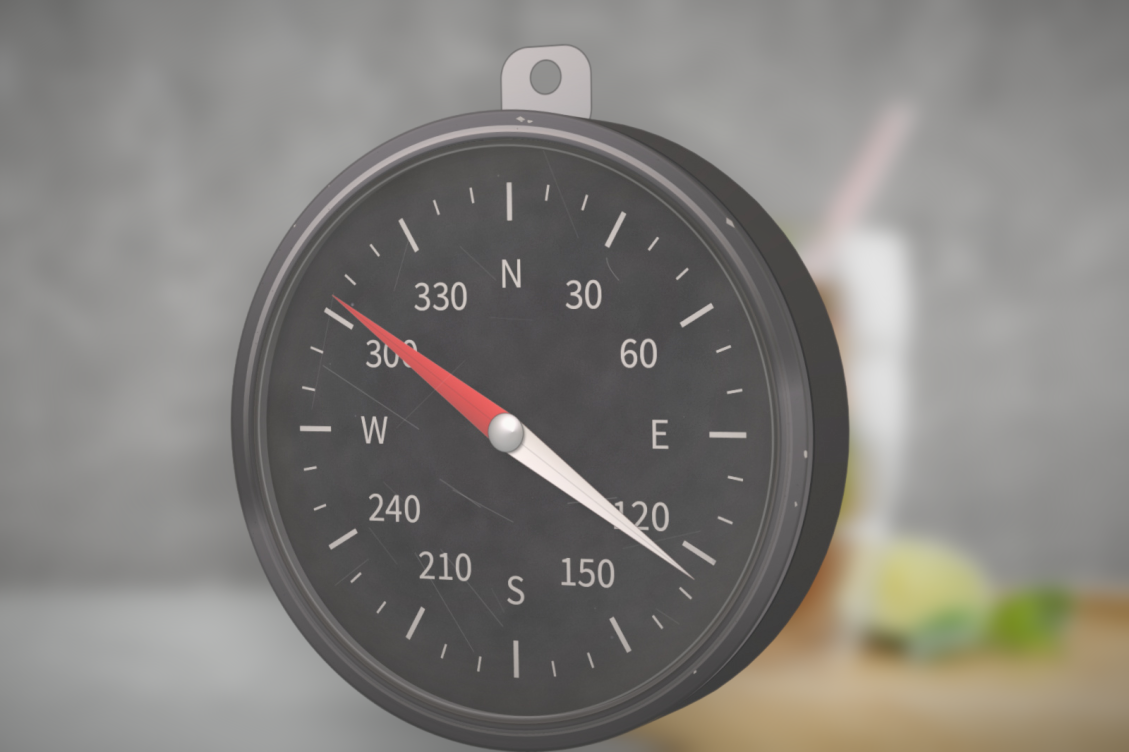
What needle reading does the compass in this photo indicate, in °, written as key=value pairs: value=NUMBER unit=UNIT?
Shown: value=305 unit=°
